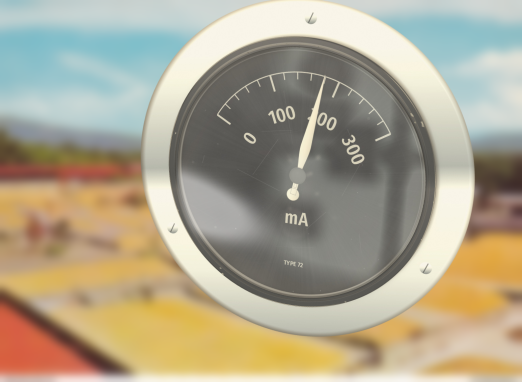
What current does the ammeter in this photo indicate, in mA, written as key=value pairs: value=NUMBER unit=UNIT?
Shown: value=180 unit=mA
